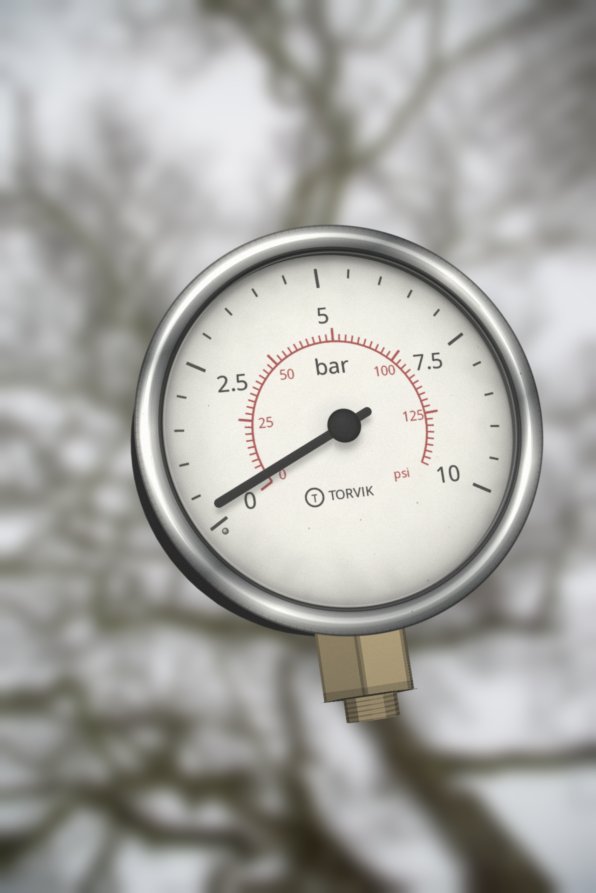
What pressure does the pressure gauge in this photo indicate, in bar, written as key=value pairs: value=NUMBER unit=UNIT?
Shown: value=0.25 unit=bar
